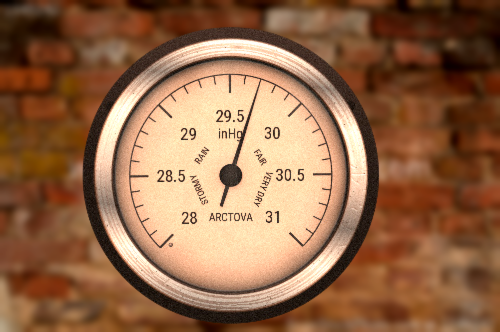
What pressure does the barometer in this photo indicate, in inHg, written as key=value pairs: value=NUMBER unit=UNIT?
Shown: value=29.7 unit=inHg
